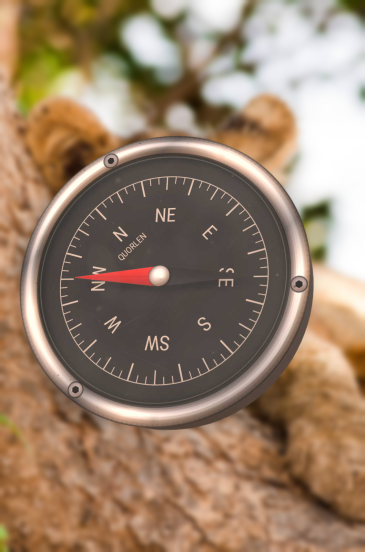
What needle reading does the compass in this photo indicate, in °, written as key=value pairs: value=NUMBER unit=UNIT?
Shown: value=315 unit=°
